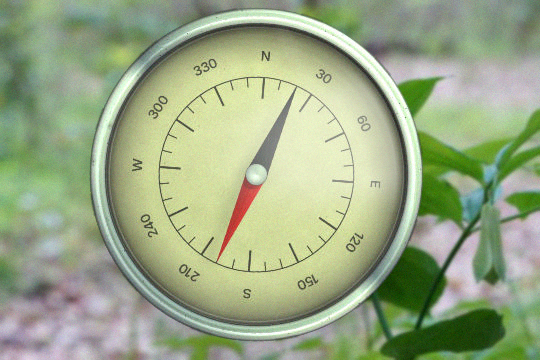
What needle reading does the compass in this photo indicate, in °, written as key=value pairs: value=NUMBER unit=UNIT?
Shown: value=200 unit=°
